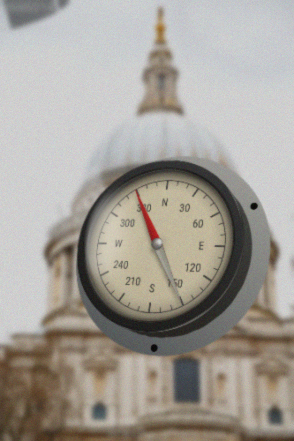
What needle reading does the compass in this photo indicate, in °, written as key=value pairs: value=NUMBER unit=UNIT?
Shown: value=330 unit=°
